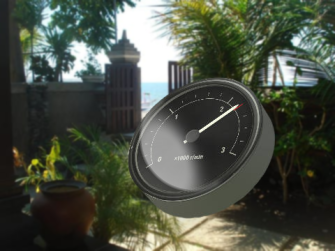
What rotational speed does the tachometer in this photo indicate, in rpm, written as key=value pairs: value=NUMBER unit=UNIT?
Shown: value=2200 unit=rpm
